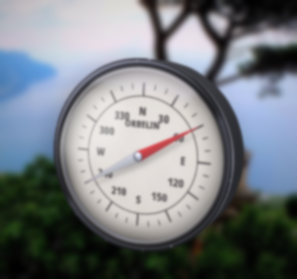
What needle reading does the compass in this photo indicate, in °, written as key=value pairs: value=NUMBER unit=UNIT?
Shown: value=60 unit=°
